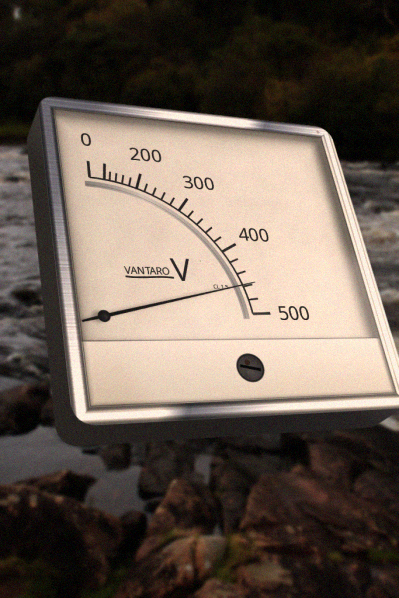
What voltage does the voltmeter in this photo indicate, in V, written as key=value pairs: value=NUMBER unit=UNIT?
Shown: value=460 unit=V
